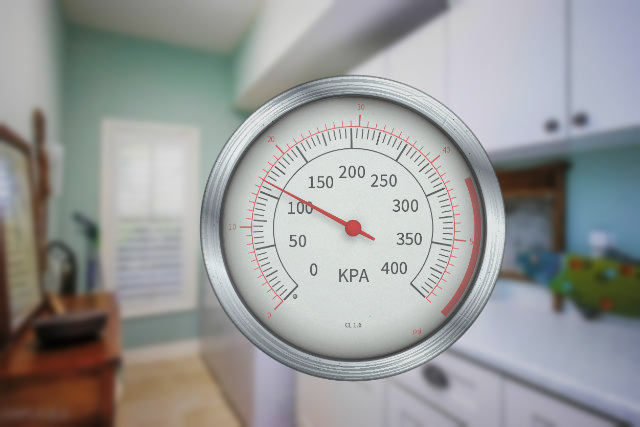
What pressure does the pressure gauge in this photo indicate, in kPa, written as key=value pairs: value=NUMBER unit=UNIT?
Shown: value=110 unit=kPa
